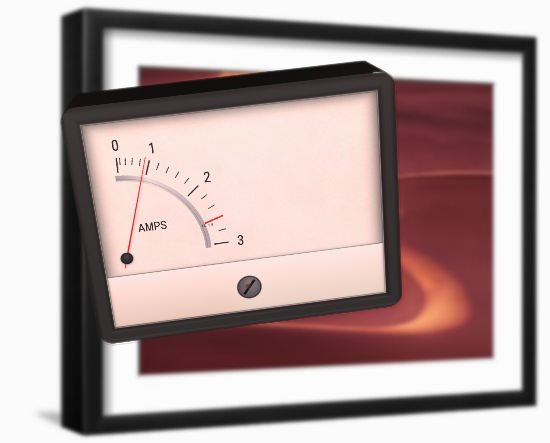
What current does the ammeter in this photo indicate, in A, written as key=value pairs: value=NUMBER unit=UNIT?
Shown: value=0.9 unit=A
